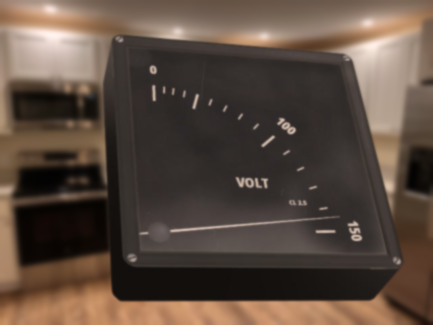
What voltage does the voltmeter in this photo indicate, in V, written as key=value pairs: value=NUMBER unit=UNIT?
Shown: value=145 unit=V
